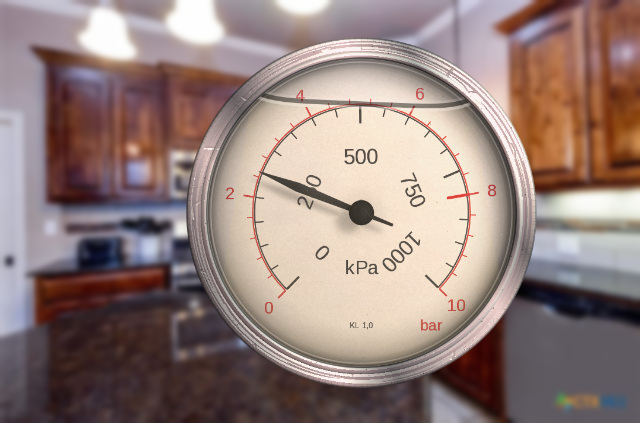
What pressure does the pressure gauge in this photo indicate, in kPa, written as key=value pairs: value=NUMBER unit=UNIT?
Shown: value=250 unit=kPa
